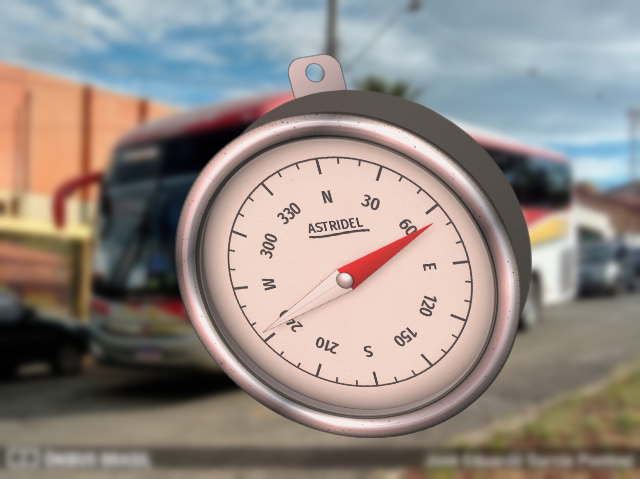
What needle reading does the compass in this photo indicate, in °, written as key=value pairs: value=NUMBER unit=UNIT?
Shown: value=65 unit=°
